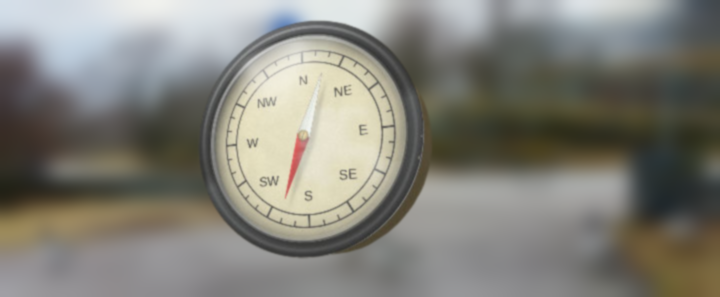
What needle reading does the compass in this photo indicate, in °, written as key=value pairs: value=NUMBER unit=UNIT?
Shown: value=200 unit=°
